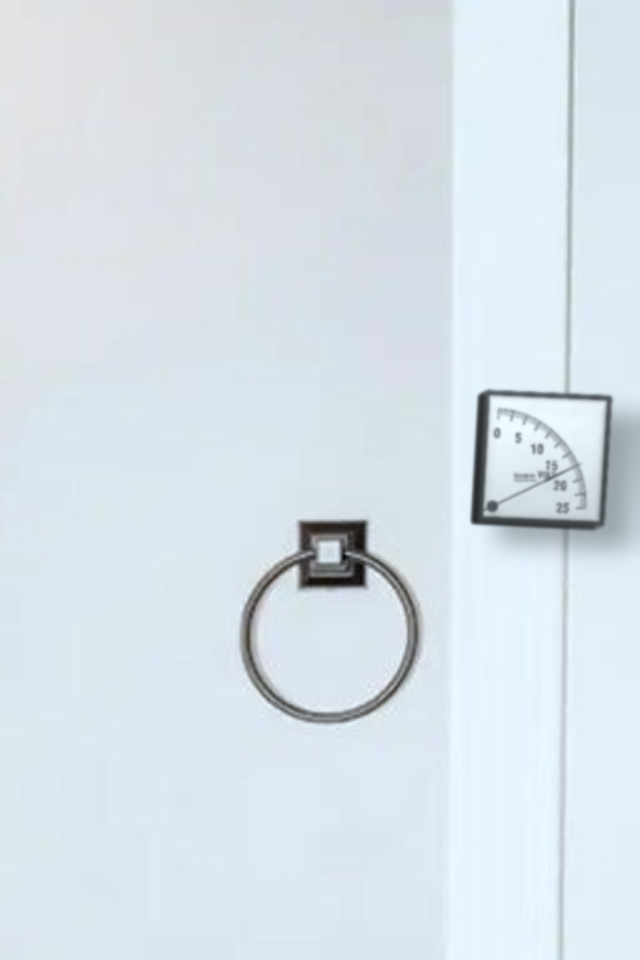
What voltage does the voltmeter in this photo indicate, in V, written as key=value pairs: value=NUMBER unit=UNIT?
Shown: value=17.5 unit=V
